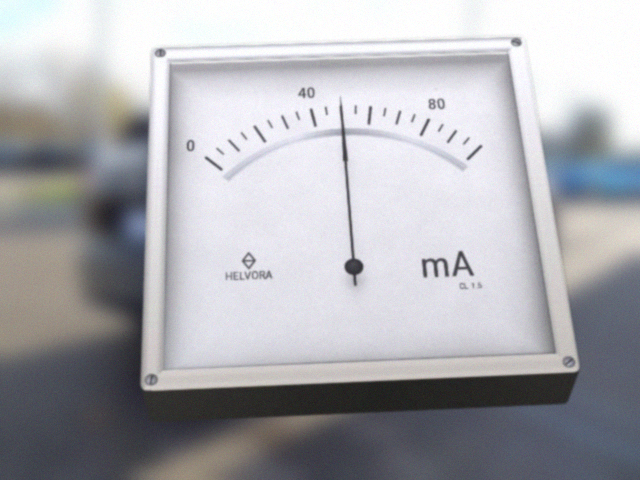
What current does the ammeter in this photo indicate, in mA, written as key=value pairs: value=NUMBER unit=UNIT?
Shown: value=50 unit=mA
